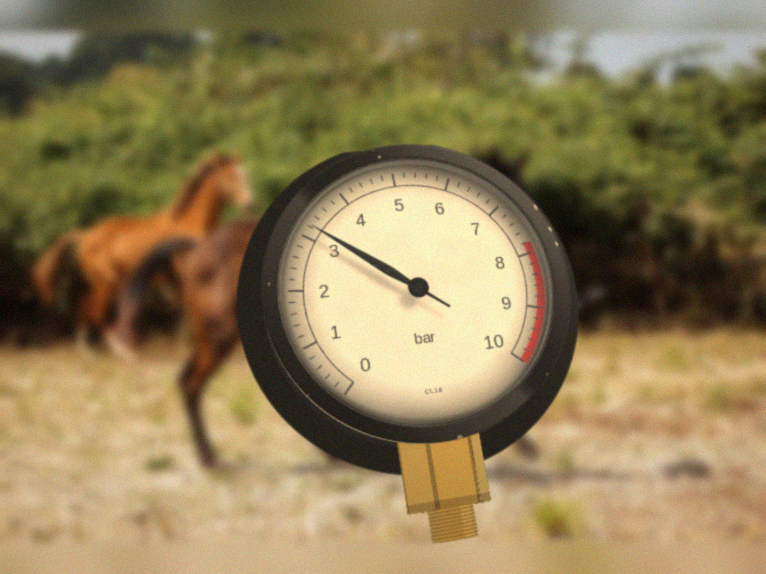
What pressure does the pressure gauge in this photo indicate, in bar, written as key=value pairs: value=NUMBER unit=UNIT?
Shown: value=3.2 unit=bar
